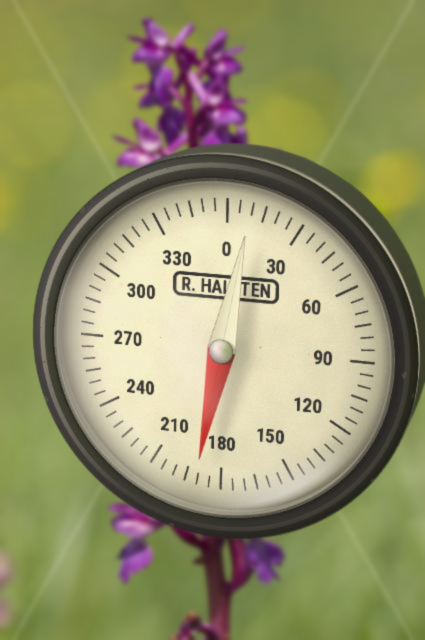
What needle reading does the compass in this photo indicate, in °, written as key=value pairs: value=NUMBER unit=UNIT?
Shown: value=190 unit=°
